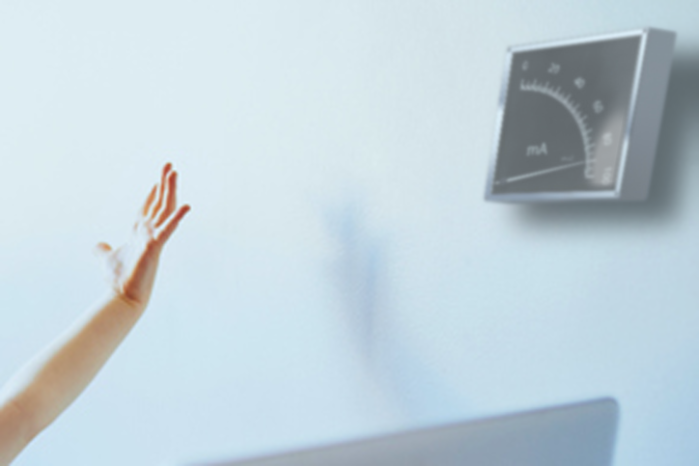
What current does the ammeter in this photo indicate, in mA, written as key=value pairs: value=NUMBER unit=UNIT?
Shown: value=90 unit=mA
